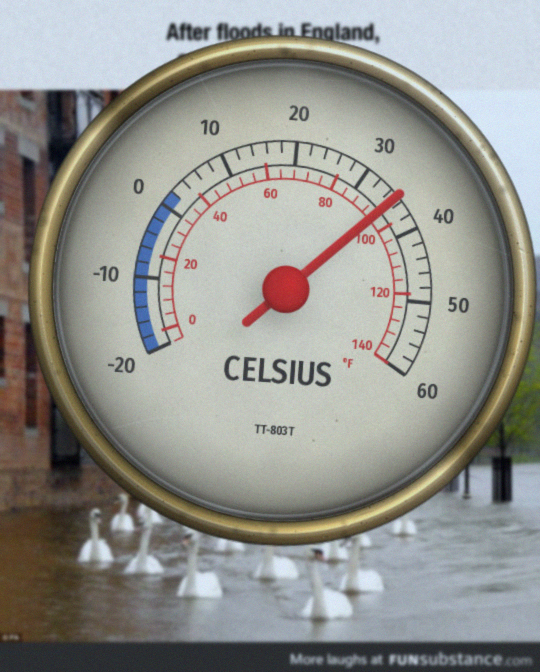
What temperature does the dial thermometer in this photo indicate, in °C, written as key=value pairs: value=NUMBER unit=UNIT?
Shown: value=35 unit=°C
